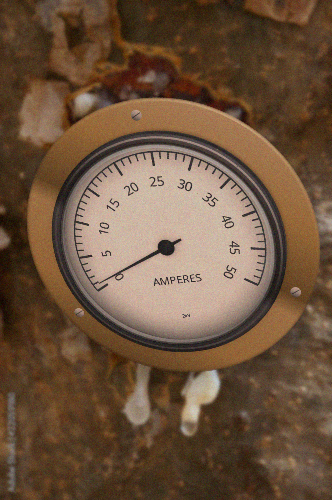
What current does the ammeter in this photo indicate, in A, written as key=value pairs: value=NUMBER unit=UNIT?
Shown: value=1 unit=A
